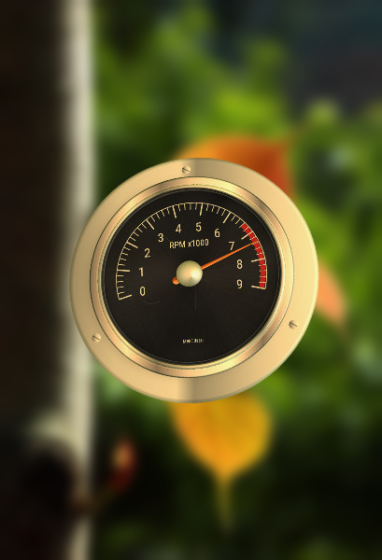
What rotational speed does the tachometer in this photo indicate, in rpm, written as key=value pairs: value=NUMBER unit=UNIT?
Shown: value=7400 unit=rpm
